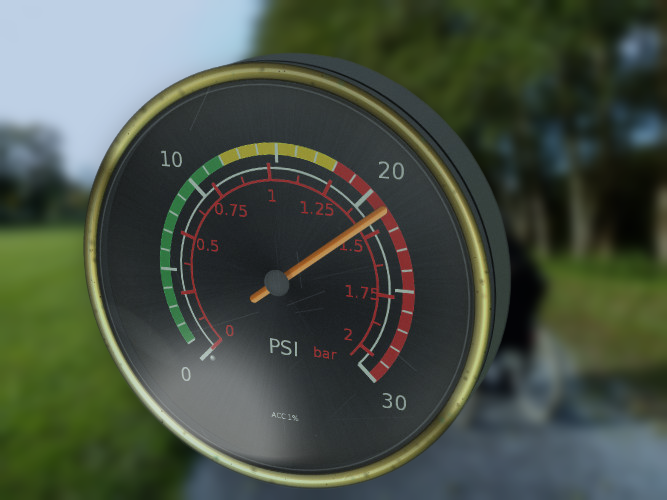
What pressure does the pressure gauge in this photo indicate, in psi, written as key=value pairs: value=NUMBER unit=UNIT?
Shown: value=21 unit=psi
